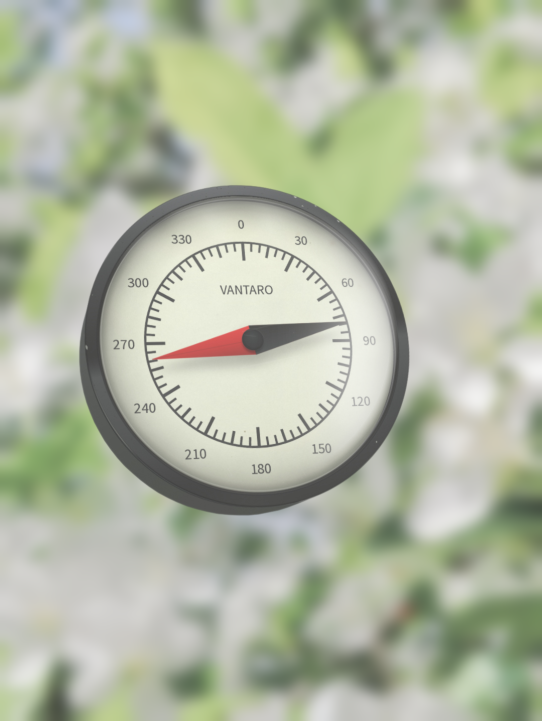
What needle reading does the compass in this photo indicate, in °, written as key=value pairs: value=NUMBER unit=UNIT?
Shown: value=260 unit=°
